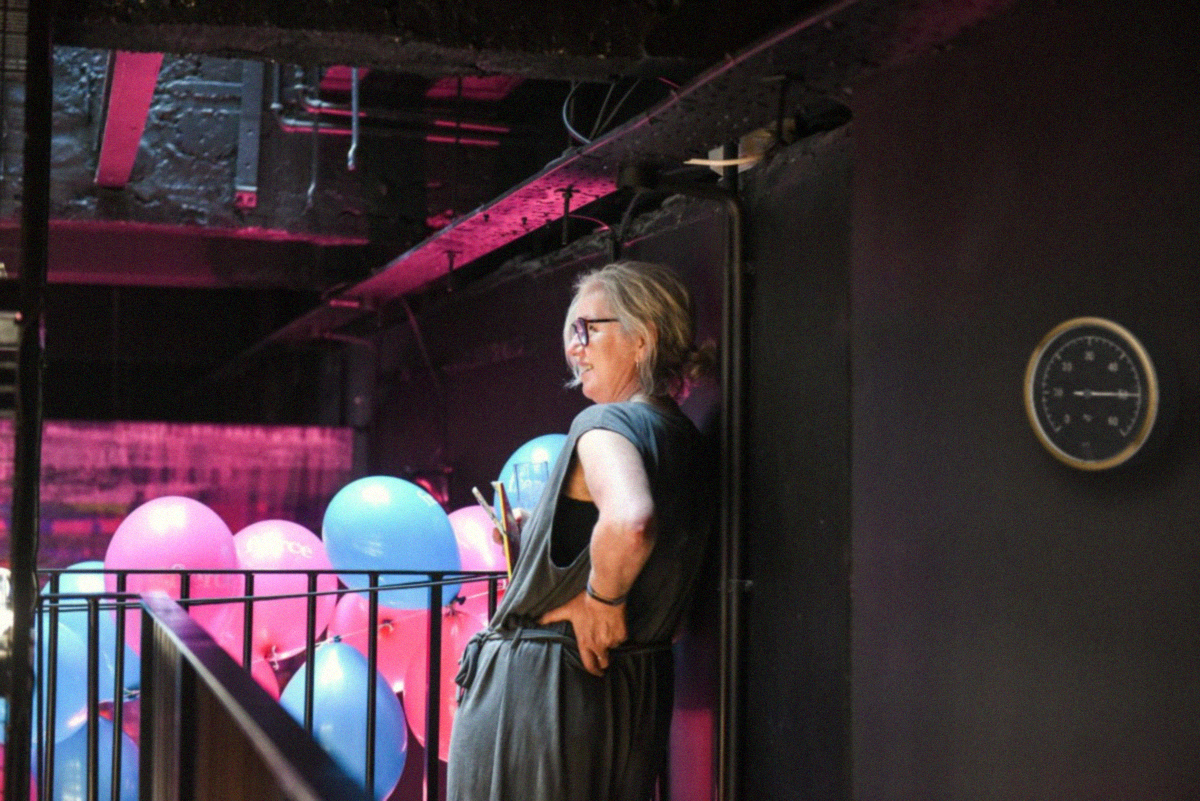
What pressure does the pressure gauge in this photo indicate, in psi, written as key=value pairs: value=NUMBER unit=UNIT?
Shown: value=50 unit=psi
